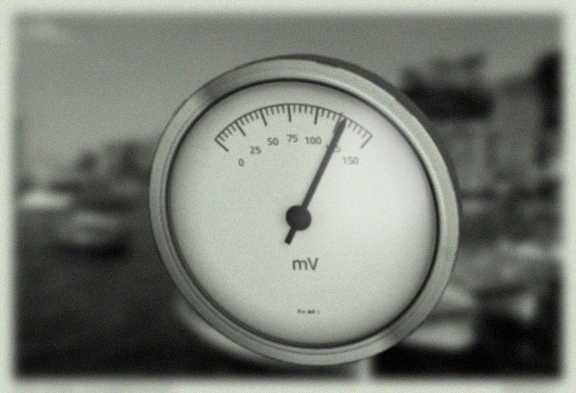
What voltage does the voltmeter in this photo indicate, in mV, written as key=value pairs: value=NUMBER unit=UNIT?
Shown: value=125 unit=mV
